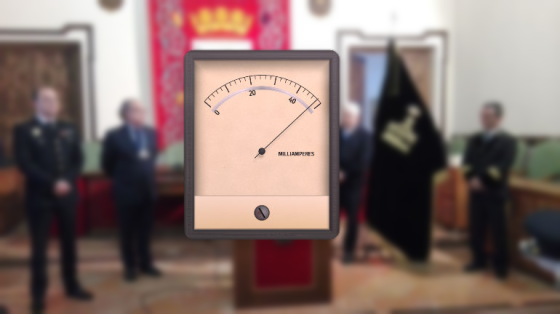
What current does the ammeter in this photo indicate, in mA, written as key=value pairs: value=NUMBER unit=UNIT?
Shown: value=48 unit=mA
